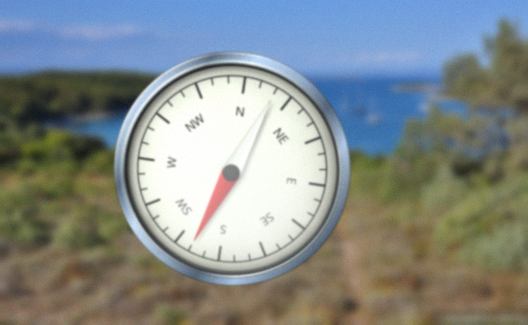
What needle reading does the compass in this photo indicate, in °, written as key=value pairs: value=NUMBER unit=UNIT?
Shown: value=200 unit=°
